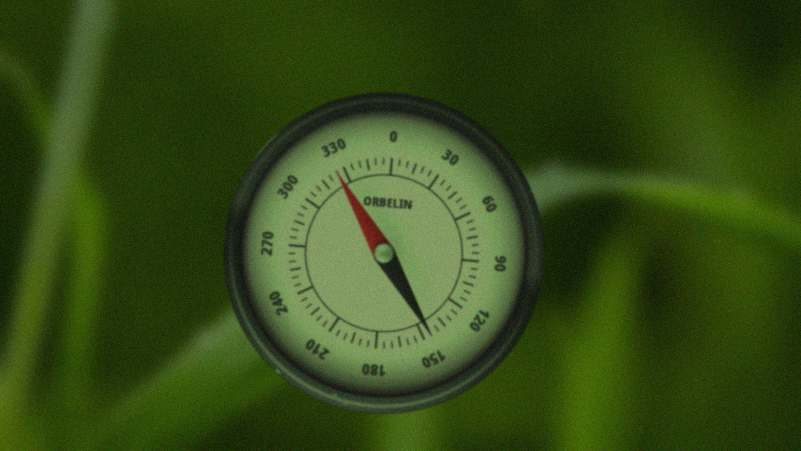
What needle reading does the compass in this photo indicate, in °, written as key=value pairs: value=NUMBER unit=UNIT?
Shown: value=325 unit=°
